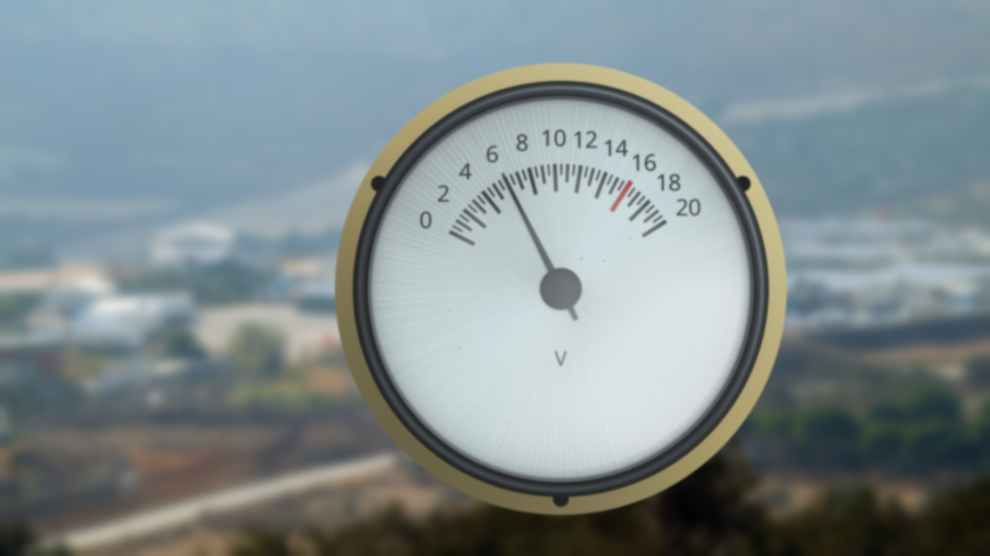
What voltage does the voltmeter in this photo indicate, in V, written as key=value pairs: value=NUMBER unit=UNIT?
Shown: value=6 unit=V
